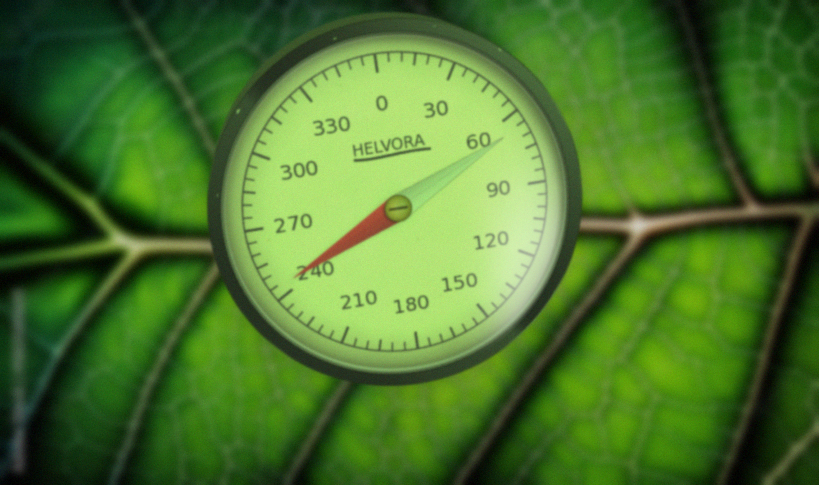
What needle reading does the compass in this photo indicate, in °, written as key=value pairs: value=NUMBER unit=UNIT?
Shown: value=245 unit=°
